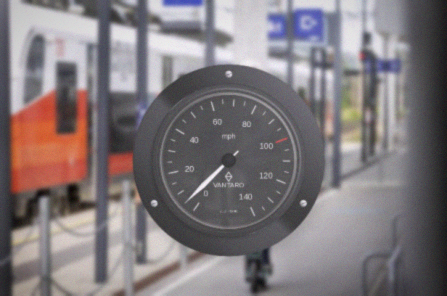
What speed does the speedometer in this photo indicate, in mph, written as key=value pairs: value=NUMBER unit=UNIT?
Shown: value=5 unit=mph
